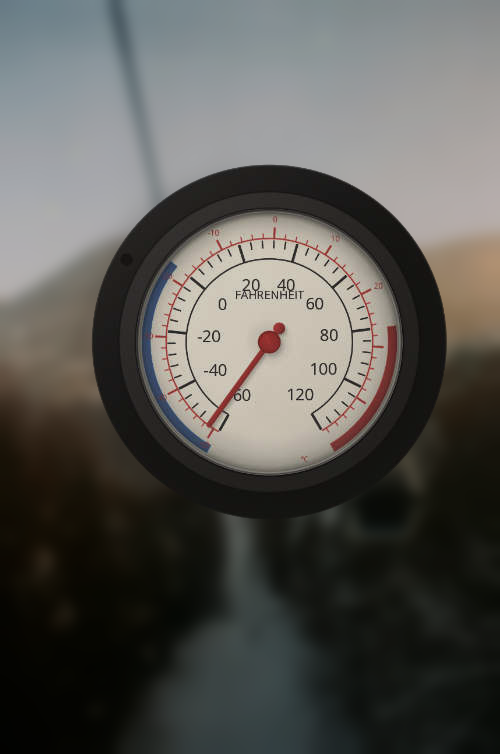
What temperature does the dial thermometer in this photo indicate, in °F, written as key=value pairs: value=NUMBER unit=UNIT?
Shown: value=-56 unit=°F
